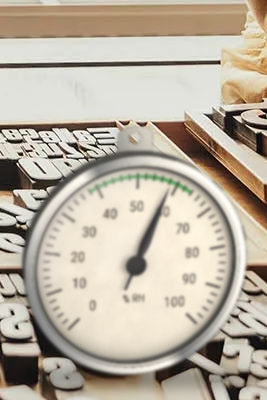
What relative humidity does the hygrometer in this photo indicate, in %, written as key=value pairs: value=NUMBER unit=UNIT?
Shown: value=58 unit=%
